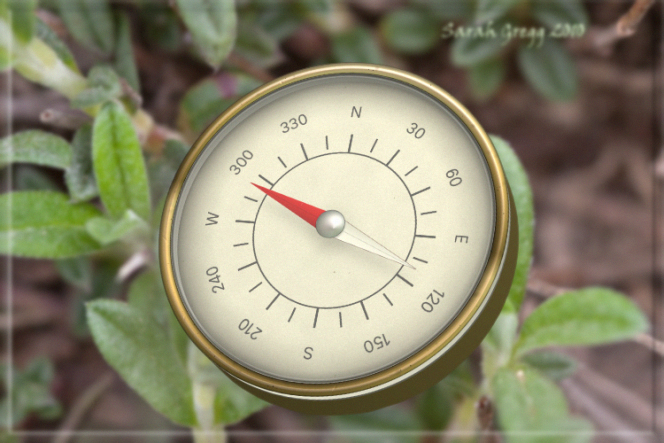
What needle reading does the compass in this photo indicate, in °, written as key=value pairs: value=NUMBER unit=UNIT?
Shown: value=292.5 unit=°
